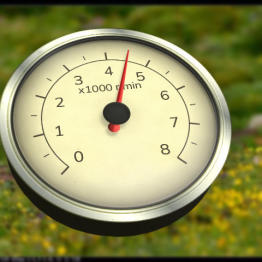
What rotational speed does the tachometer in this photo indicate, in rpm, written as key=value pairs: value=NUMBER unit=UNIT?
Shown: value=4500 unit=rpm
